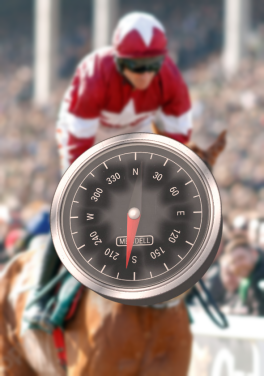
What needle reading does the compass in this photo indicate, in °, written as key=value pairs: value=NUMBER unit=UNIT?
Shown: value=187.5 unit=°
